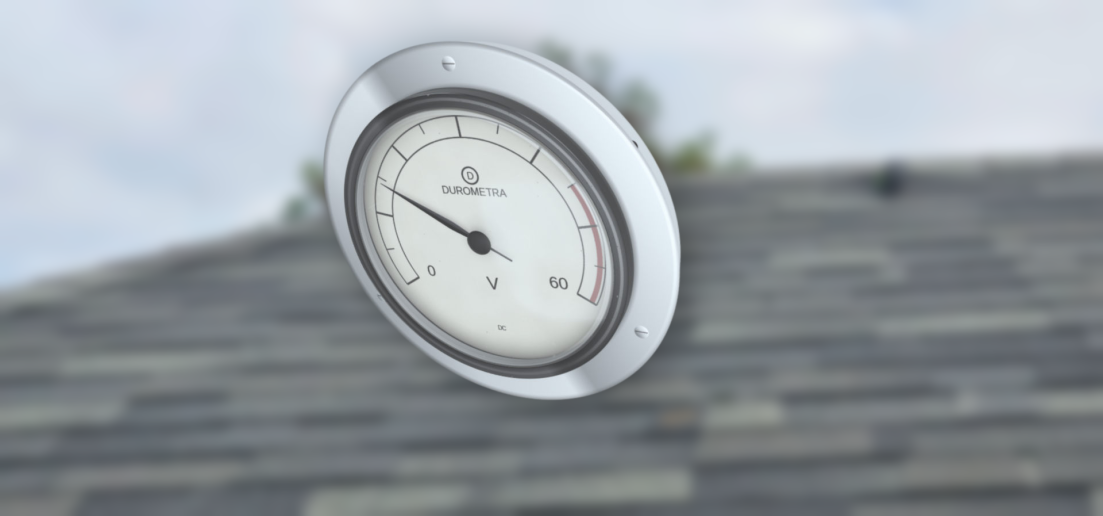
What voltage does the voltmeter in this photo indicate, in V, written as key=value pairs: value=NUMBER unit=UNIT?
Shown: value=15 unit=V
